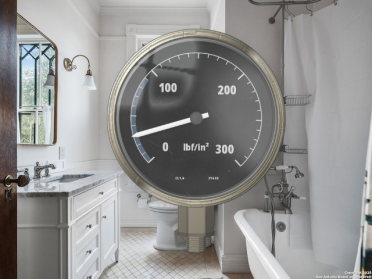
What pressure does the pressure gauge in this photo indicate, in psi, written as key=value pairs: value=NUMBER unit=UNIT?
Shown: value=30 unit=psi
